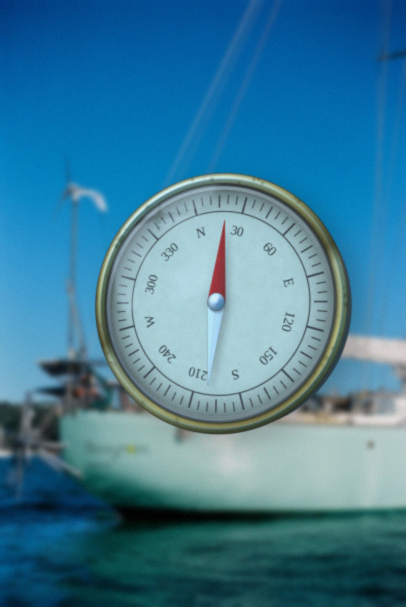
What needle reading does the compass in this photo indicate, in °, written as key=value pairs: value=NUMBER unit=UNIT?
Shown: value=20 unit=°
